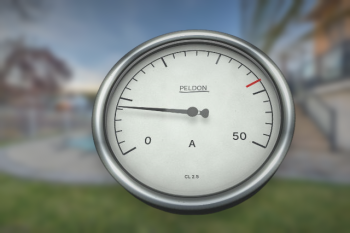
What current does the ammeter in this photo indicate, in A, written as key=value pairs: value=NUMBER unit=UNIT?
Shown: value=8 unit=A
